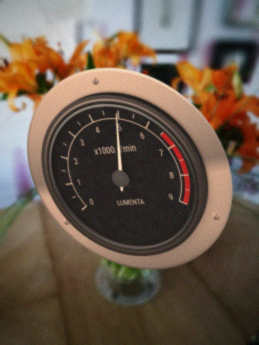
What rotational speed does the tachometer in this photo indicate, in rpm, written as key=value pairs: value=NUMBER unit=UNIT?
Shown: value=5000 unit=rpm
